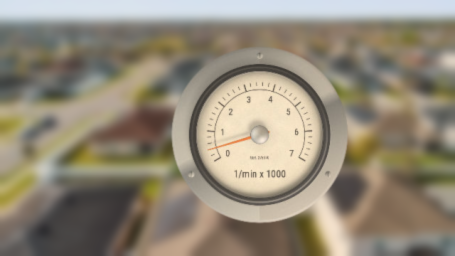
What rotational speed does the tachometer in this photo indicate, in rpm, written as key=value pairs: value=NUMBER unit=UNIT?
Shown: value=400 unit=rpm
